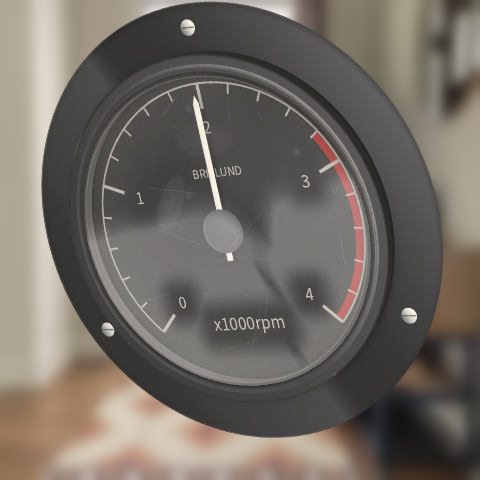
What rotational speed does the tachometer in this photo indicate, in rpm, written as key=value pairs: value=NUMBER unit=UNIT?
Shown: value=2000 unit=rpm
